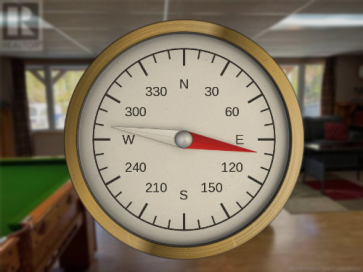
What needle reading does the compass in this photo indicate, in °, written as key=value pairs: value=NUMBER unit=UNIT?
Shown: value=100 unit=°
